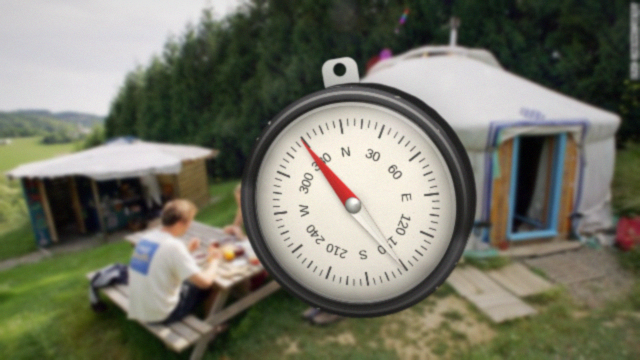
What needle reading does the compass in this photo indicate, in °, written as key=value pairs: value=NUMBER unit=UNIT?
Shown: value=330 unit=°
